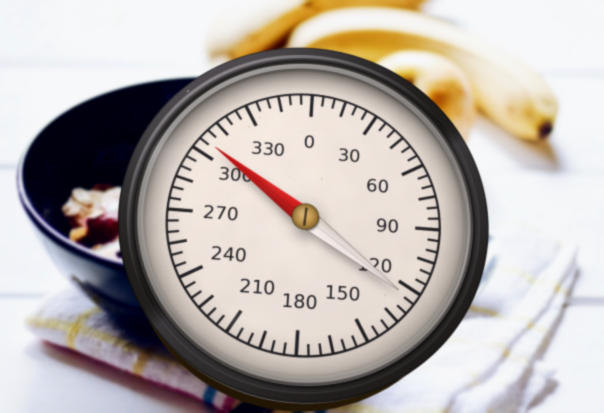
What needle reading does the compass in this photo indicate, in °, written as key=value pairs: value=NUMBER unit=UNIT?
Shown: value=305 unit=°
